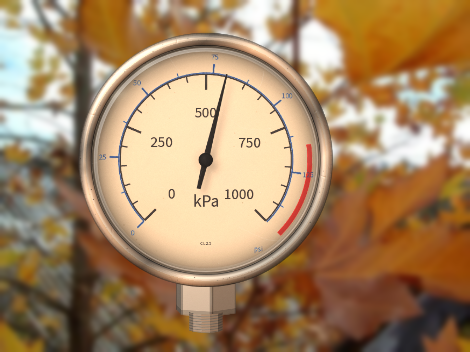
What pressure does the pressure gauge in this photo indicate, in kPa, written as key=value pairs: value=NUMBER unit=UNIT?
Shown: value=550 unit=kPa
